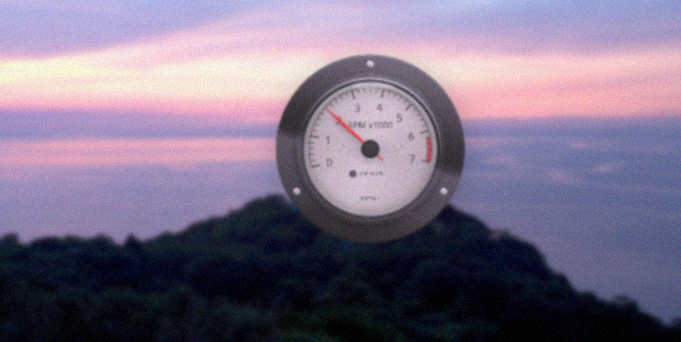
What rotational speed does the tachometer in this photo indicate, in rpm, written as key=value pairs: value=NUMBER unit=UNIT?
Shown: value=2000 unit=rpm
